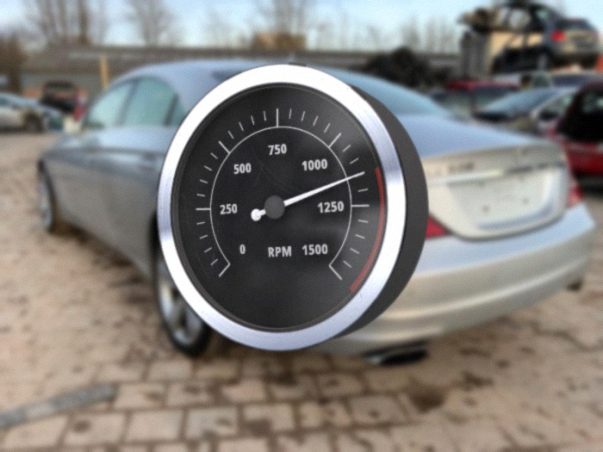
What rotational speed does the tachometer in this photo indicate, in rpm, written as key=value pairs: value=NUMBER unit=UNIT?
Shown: value=1150 unit=rpm
